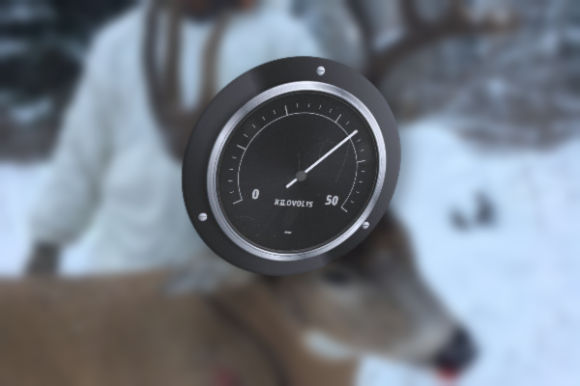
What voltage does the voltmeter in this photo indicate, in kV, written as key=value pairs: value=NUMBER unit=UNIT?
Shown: value=34 unit=kV
